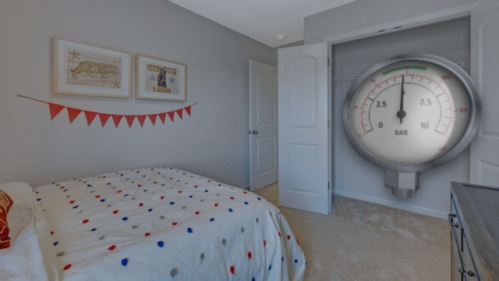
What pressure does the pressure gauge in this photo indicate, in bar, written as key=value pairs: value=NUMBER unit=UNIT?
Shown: value=5 unit=bar
